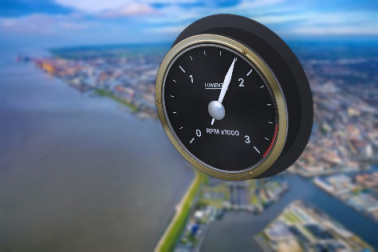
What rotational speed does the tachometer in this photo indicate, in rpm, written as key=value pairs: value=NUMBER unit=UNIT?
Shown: value=1800 unit=rpm
